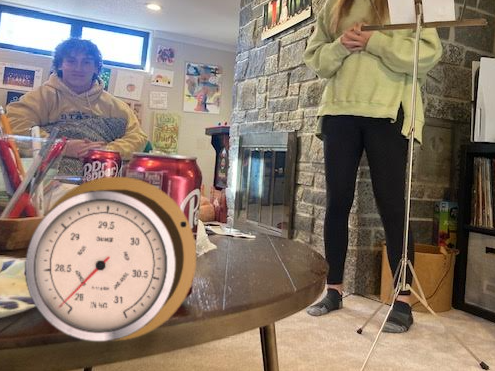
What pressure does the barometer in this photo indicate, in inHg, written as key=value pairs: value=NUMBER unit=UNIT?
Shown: value=28.1 unit=inHg
